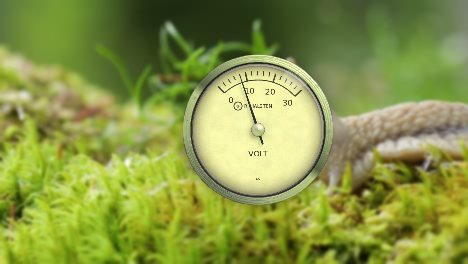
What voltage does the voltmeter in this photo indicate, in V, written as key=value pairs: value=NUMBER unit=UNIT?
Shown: value=8 unit=V
